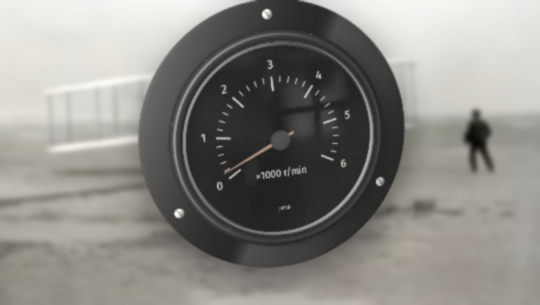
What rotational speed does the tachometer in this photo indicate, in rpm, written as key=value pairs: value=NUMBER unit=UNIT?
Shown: value=200 unit=rpm
